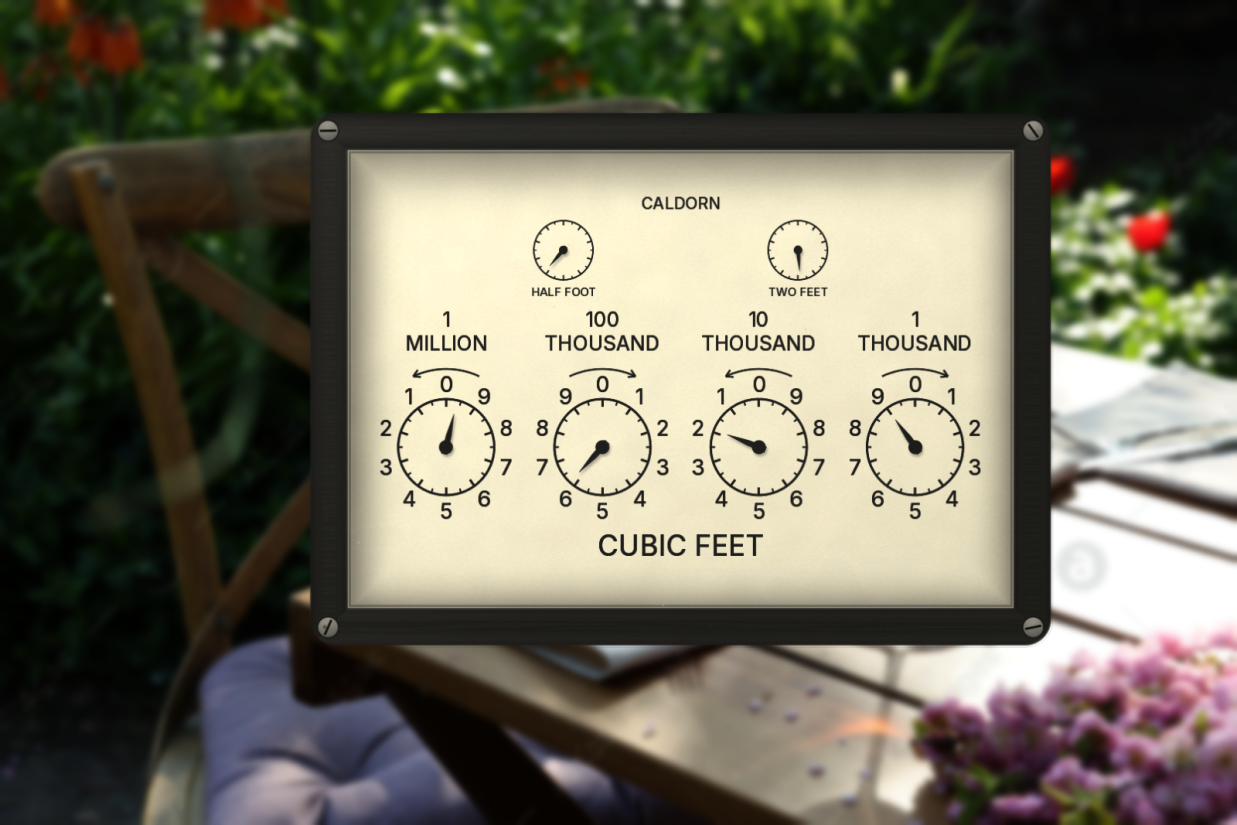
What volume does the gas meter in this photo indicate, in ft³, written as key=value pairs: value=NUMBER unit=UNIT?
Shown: value=961900 unit=ft³
